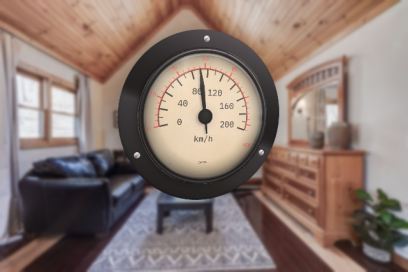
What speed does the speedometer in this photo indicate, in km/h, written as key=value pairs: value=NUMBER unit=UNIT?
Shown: value=90 unit=km/h
